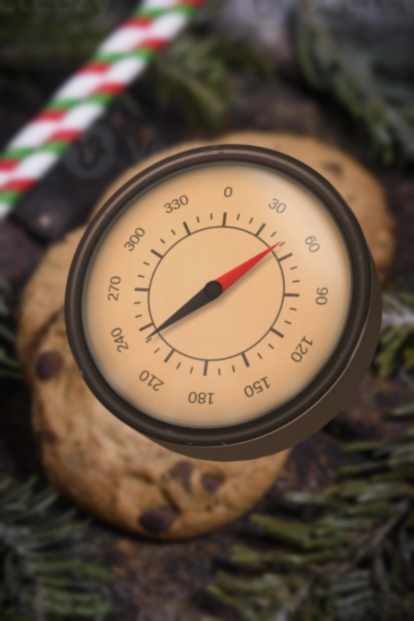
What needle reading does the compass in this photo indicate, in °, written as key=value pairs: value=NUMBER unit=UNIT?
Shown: value=50 unit=°
